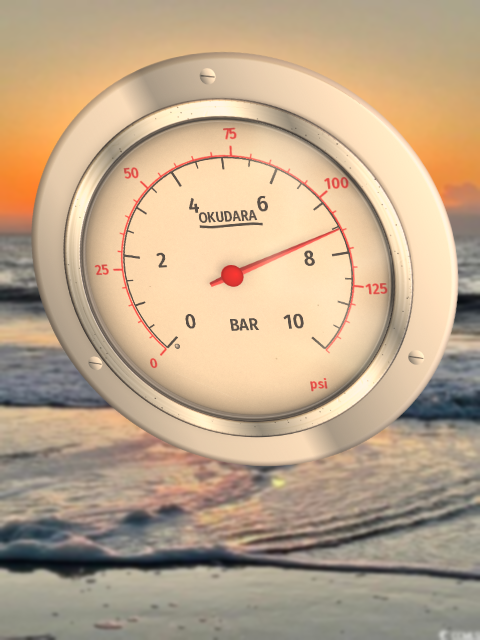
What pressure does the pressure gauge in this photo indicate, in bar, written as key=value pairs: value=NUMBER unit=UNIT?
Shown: value=7.5 unit=bar
